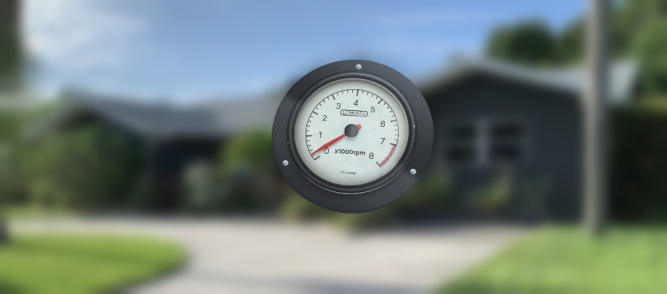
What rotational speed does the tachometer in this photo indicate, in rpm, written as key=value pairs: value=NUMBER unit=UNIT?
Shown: value=200 unit=rpm
